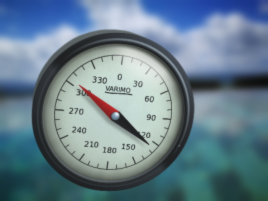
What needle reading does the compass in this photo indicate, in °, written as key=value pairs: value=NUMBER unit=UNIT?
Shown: value=305 unit=°
